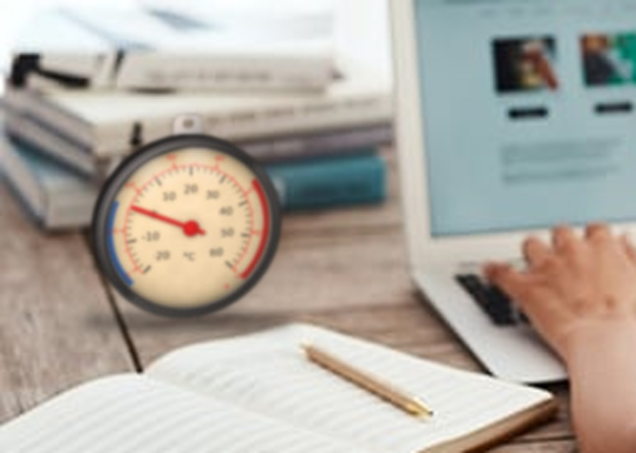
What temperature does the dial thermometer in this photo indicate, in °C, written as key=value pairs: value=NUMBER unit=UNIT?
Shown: value=0 unit=°C
